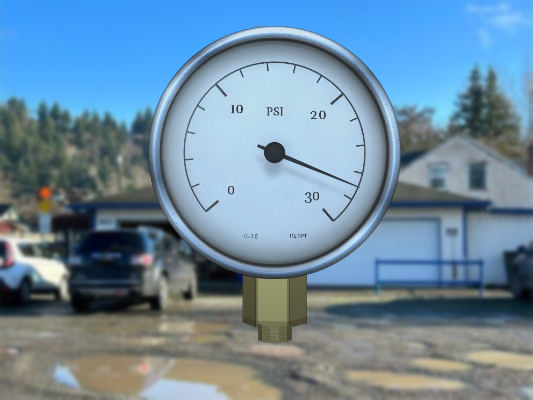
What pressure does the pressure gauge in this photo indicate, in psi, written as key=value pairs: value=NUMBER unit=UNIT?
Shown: value=27 unit=psi
